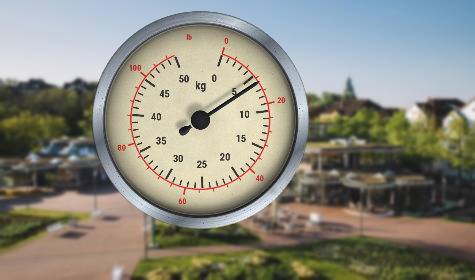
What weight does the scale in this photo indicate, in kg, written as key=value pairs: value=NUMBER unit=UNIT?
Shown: value=6 unit=kg
